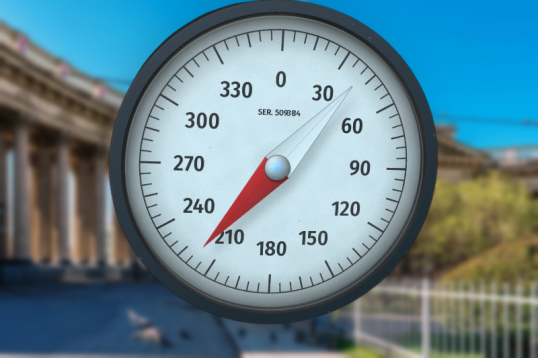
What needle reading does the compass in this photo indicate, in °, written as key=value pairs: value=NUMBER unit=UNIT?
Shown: value=220 unit=°
